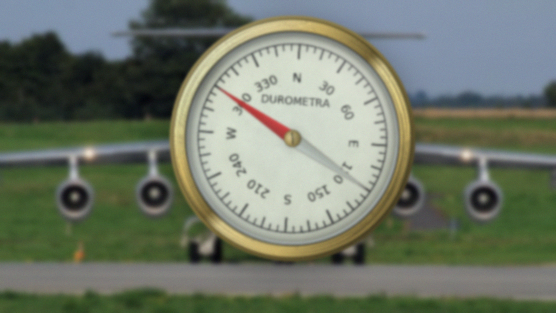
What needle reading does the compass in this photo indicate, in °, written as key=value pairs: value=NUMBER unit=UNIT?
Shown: value=300 unit=°
